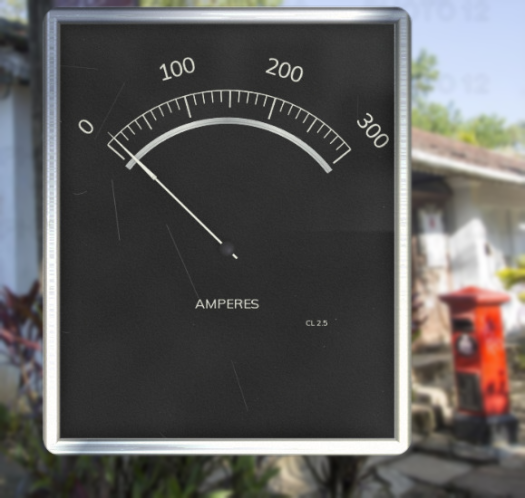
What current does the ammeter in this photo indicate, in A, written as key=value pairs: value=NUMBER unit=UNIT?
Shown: value=10 unit=A
